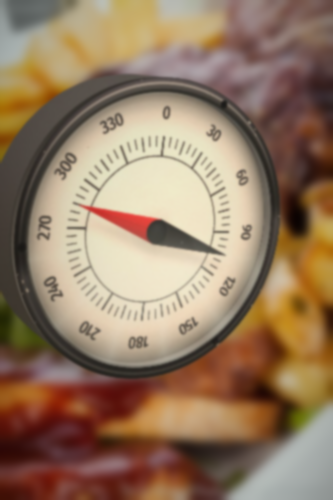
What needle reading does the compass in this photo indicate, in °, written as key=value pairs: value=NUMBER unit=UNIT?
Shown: value=285 unit=°
